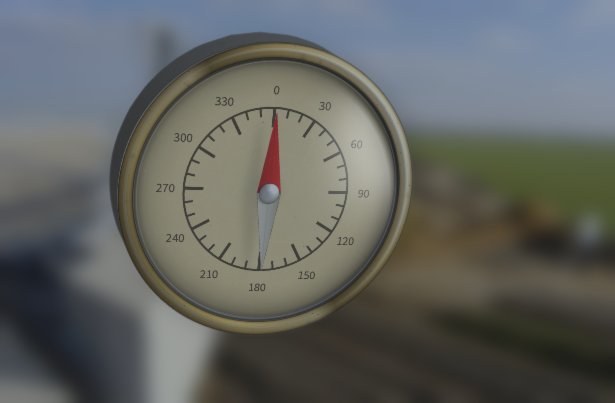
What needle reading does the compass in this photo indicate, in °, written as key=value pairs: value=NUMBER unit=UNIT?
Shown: value=0 unit=°
